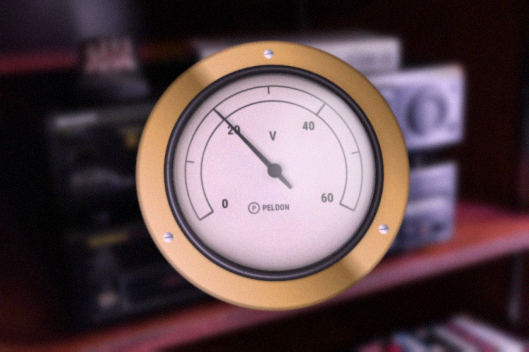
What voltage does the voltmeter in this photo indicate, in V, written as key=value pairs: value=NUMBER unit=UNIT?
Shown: value=20 unit=V
